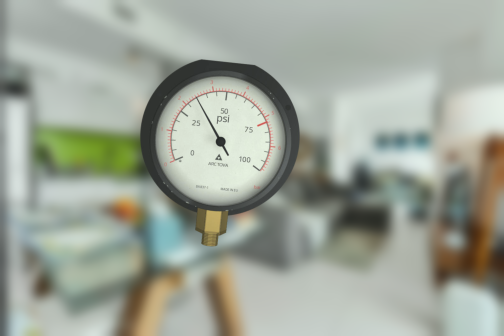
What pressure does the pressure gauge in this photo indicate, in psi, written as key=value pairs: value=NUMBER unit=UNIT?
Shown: value=35 unit=psi
